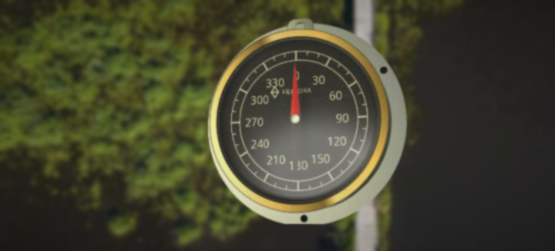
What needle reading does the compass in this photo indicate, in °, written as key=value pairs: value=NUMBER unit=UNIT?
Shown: value=0 unit=°
